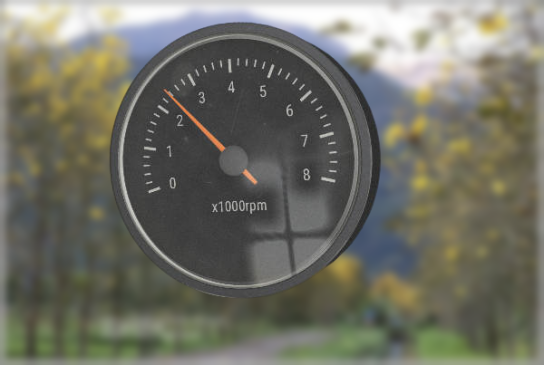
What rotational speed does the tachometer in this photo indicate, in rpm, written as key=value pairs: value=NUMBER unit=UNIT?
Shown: value=2400 unit=rpm
